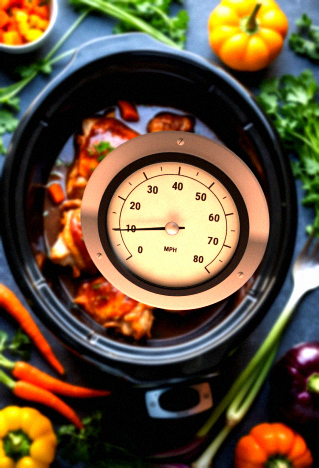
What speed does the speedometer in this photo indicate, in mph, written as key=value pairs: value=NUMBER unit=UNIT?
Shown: value=10 unit=mph
